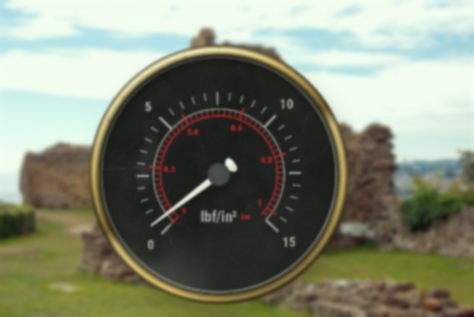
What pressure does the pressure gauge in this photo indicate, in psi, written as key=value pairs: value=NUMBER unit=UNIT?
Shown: value=0.5 unit=psi
